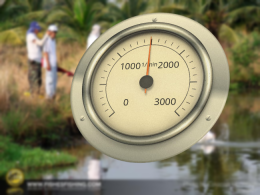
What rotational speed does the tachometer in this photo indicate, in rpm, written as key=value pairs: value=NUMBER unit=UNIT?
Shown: value=1500 unit=rpm
